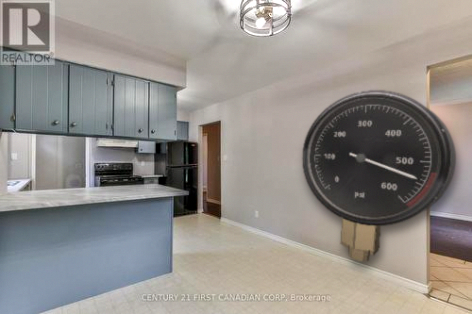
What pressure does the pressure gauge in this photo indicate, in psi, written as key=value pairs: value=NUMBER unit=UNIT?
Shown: value=540 unit=psi
